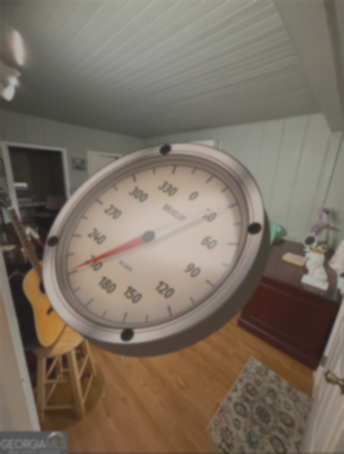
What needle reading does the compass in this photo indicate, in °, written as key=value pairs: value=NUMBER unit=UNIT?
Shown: value=210 unit=°
